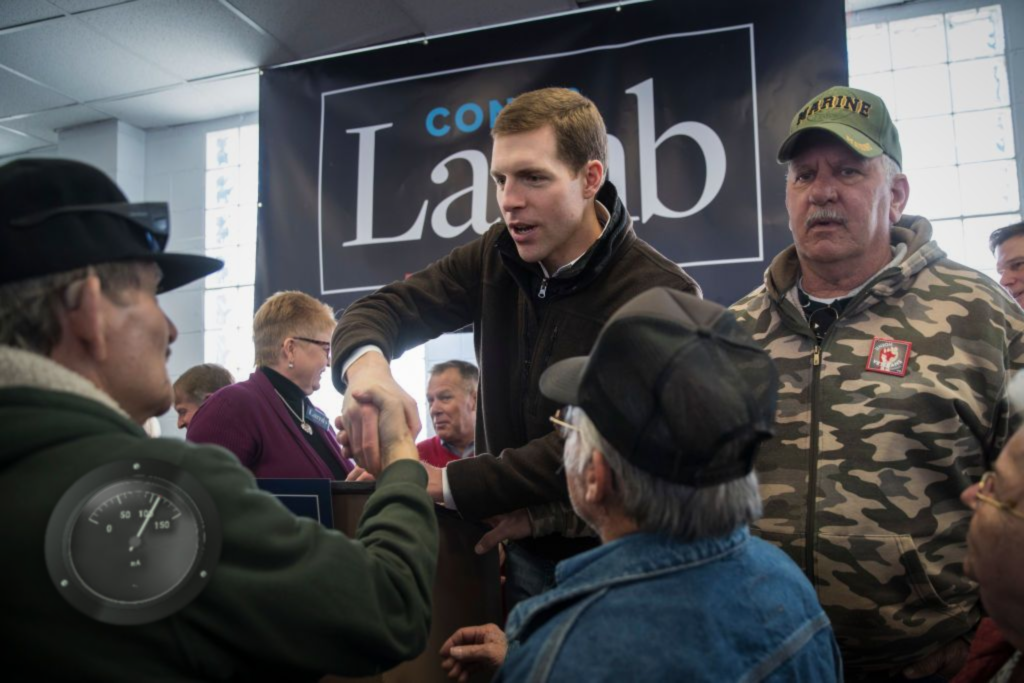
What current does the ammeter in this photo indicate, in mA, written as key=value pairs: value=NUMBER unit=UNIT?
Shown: value=110 unit=mA
